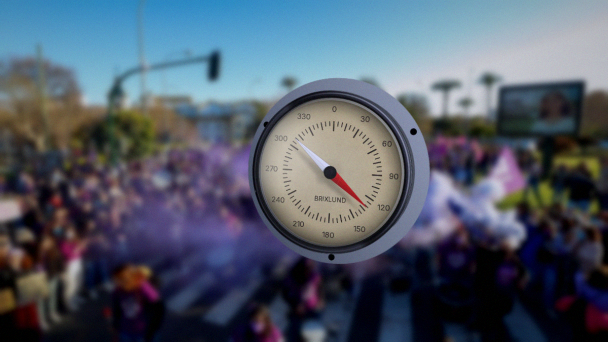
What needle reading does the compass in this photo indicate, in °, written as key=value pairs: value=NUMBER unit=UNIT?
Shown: value=130 unit=°
